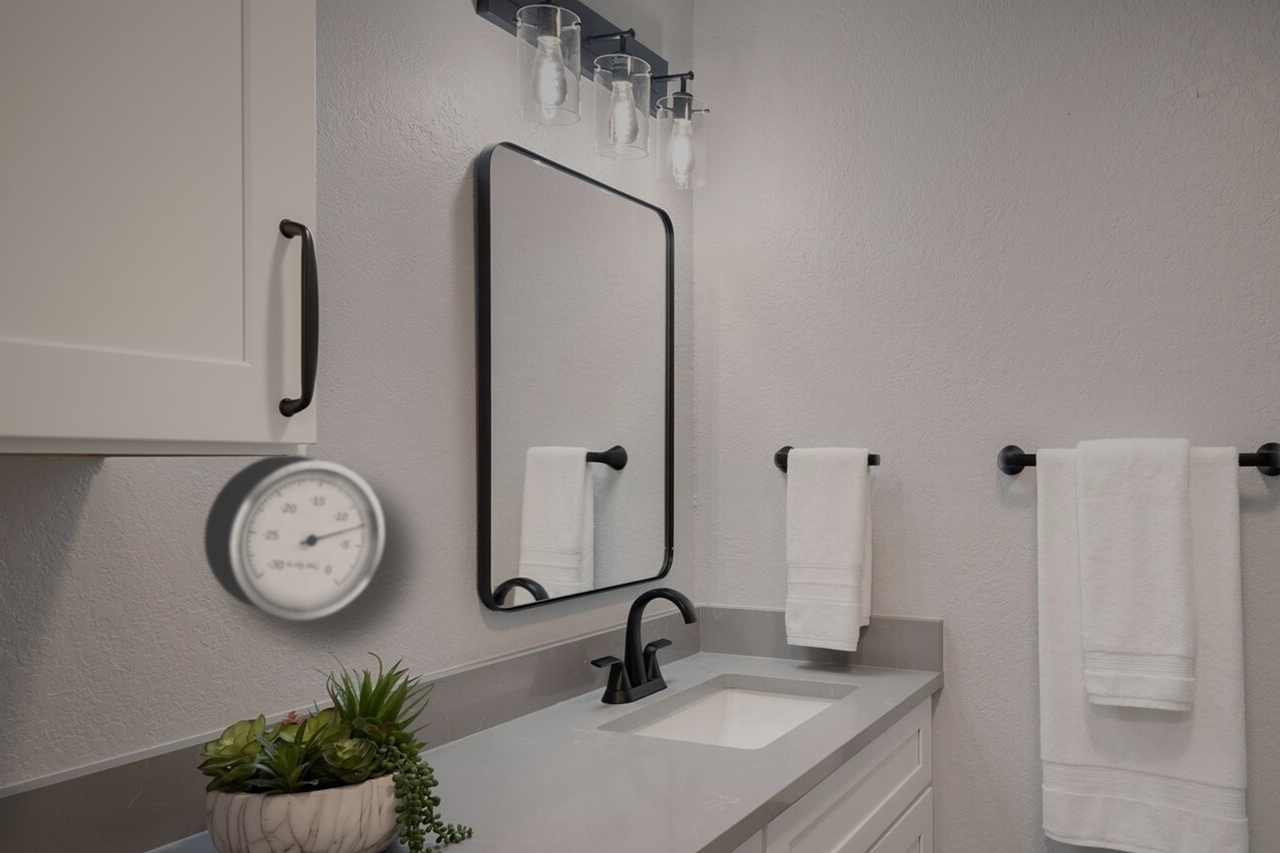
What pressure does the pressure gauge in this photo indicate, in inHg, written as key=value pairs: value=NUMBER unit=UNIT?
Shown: value=-7.5 unit=inHg
